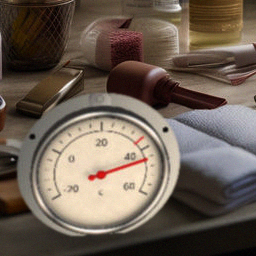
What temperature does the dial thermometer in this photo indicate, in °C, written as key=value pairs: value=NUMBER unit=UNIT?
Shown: value=44 unit=°C
